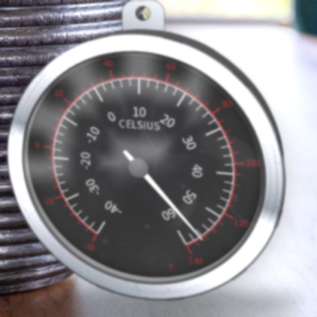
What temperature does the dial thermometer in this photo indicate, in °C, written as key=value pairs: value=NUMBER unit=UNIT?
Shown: value=56 unit=°C
